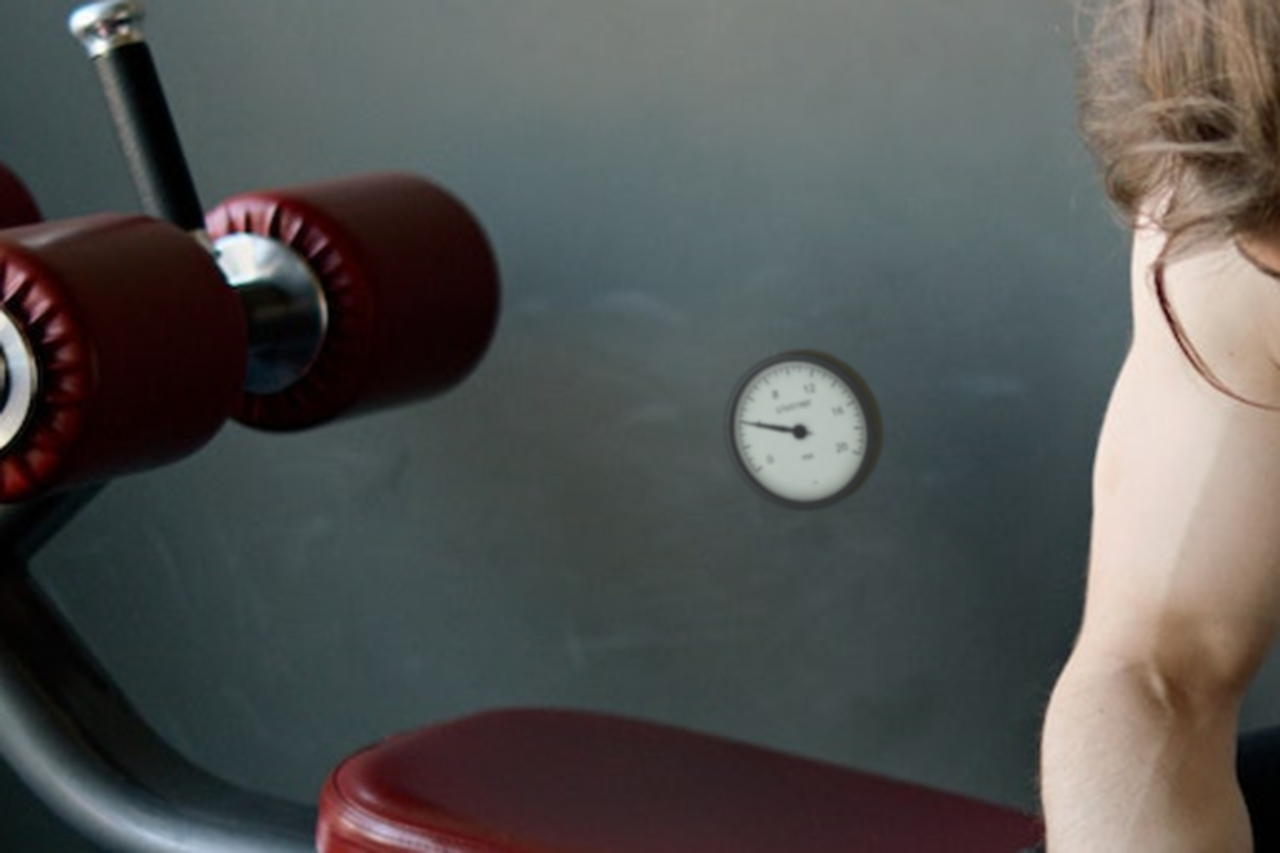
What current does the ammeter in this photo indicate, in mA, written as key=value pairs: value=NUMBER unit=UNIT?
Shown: value=4 unit=mA
